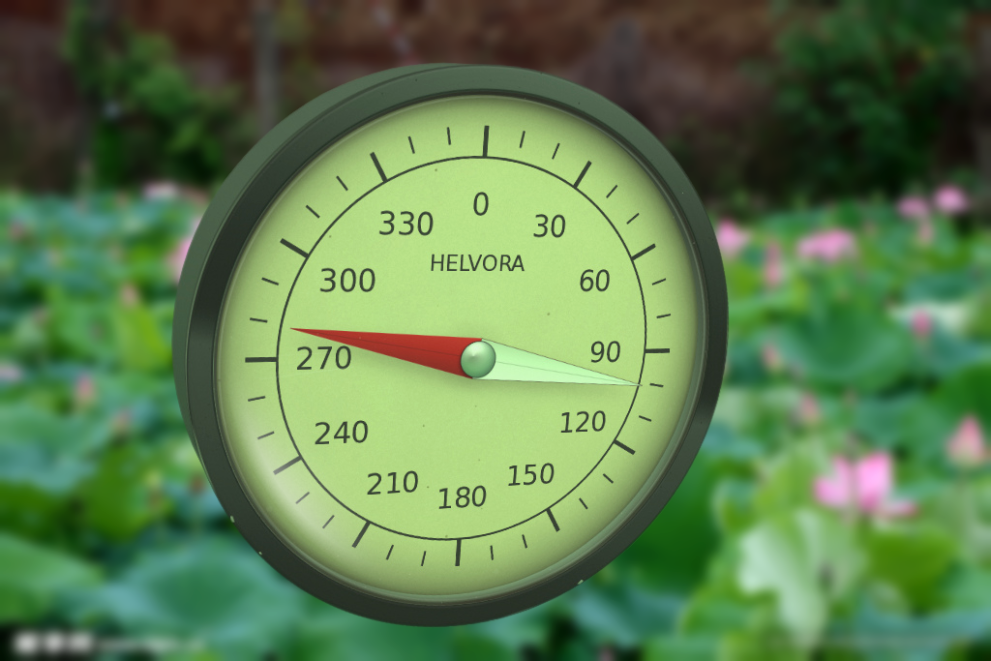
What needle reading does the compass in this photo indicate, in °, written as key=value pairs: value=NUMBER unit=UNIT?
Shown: value=280 unit=°
